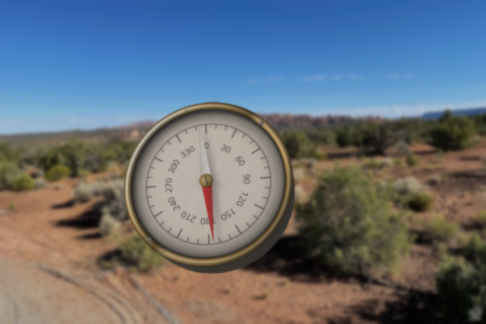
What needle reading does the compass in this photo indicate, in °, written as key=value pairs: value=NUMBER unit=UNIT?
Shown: value=175 unit=°
